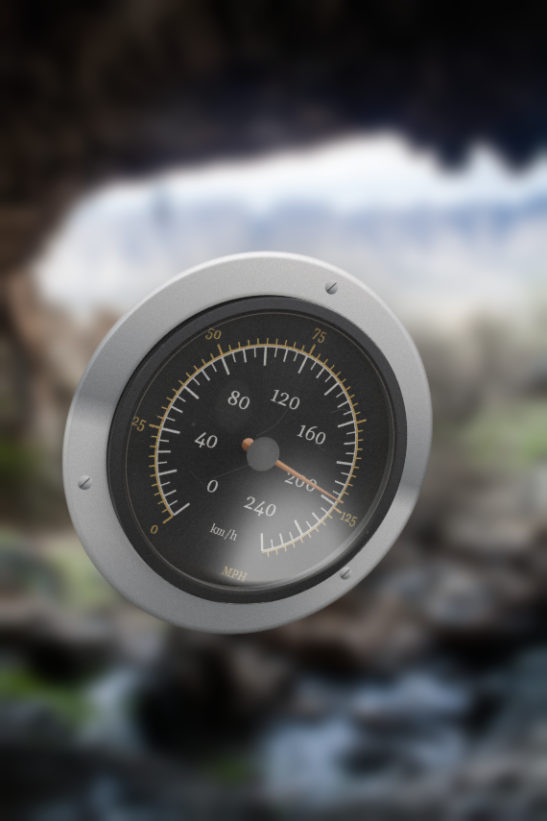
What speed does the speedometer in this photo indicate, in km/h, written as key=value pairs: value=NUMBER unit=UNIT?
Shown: value=197.5 unit=km/h
